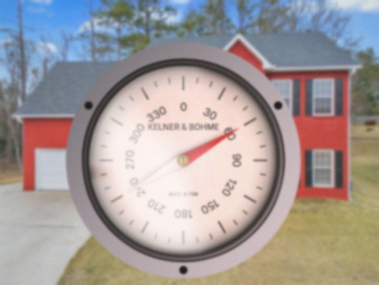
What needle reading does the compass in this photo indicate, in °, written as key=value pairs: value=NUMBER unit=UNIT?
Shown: value=60 unit=°
